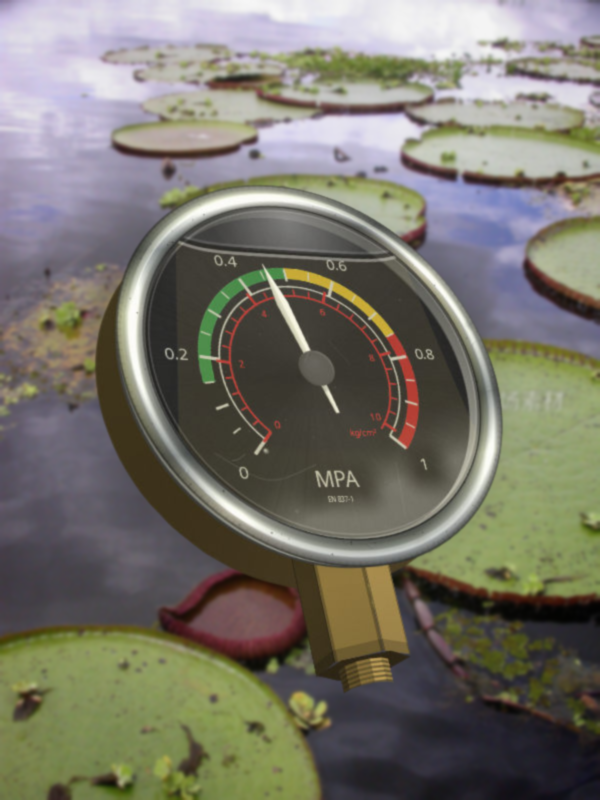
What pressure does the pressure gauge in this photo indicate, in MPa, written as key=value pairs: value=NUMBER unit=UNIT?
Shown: value=0.45 unit=MPa
